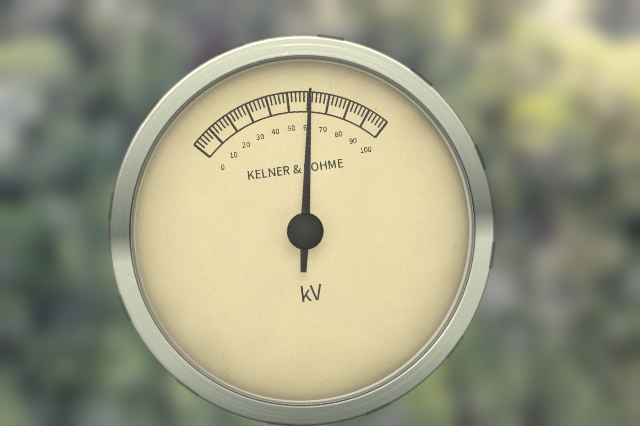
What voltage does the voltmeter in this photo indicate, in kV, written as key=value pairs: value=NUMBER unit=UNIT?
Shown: value=60 unit=kV
